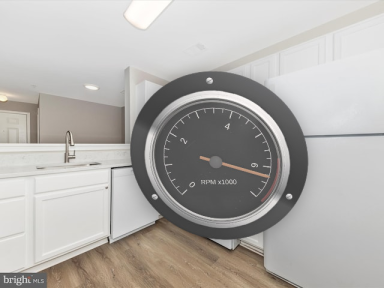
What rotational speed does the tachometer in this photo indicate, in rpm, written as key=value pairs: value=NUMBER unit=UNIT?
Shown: value=6250 unit=rpm
